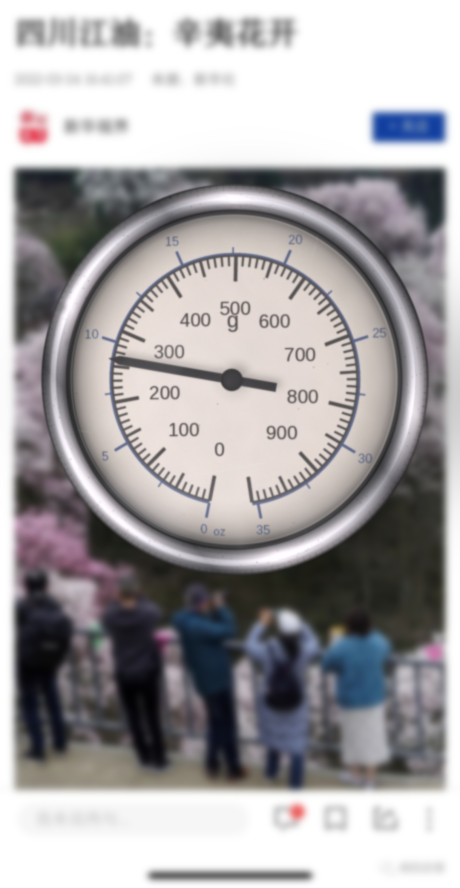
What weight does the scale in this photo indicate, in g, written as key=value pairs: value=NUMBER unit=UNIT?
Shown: value=260 unit=g
